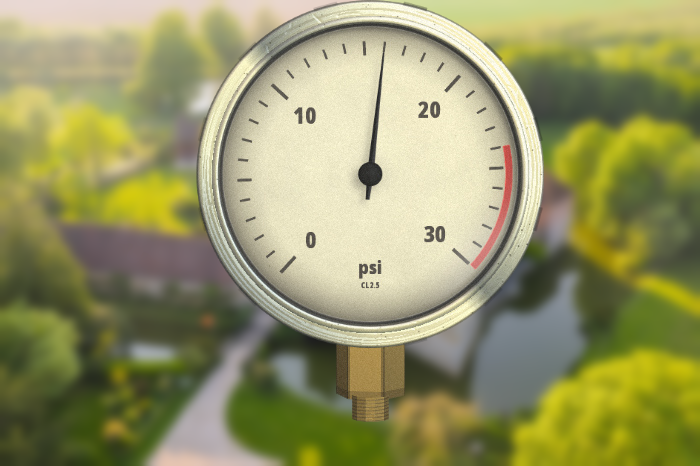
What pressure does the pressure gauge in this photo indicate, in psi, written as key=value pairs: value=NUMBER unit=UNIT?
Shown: value=16 unit=psi
